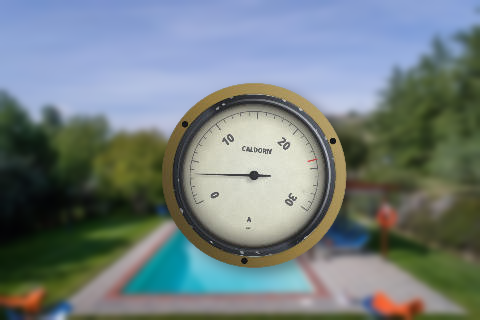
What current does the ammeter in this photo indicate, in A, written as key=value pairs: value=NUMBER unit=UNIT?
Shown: value=3.5 unit=A
